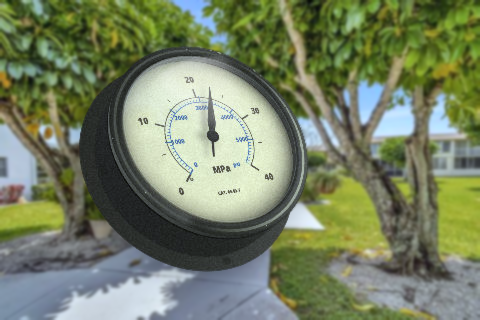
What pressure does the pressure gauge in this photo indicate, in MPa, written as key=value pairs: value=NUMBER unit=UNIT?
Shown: value=22.5 unit=MPa
